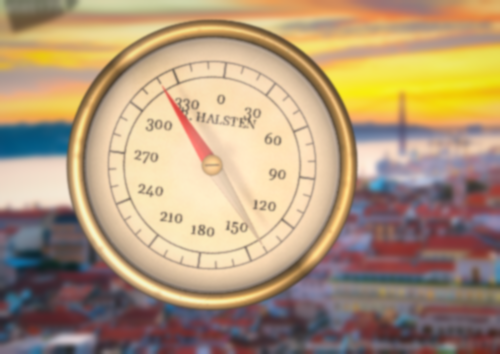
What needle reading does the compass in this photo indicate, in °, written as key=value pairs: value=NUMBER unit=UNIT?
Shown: value=320 unit=°
